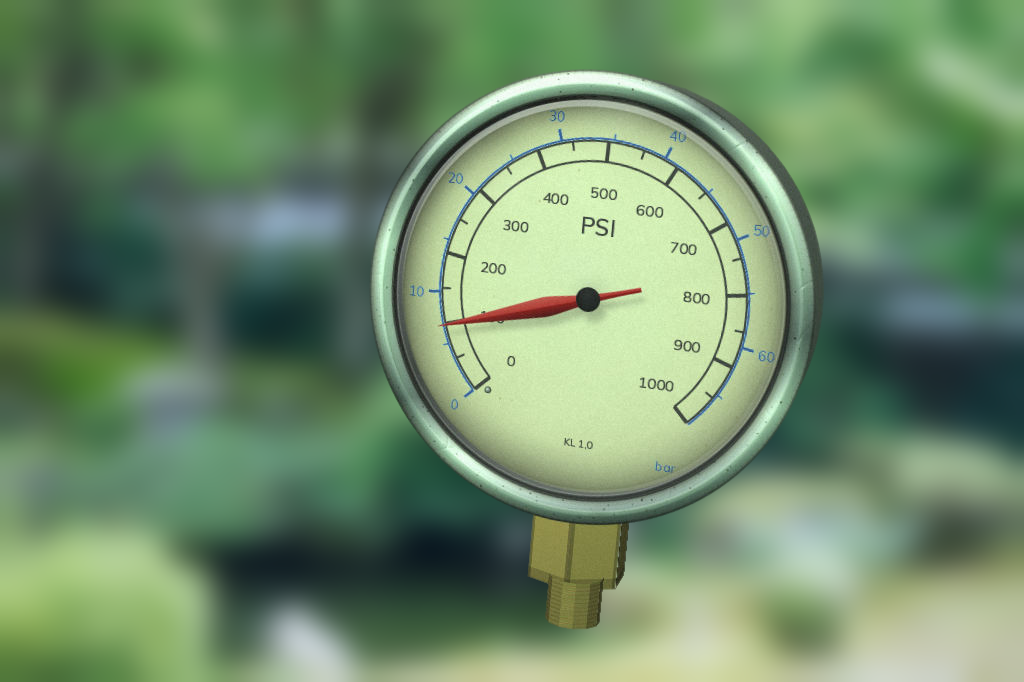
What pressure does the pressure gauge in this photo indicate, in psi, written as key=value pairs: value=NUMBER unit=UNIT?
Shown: value=100 unit=psi
